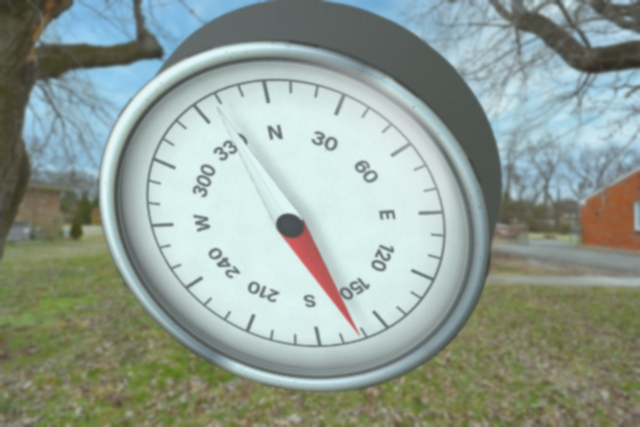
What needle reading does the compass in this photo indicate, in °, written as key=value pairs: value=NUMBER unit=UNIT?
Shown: value=160 unit=°
